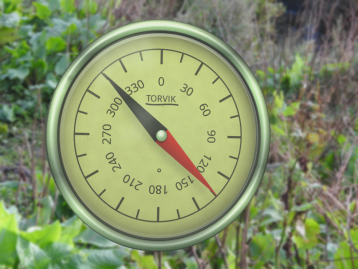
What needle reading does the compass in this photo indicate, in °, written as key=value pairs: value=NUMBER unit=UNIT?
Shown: value=135 unit=°
